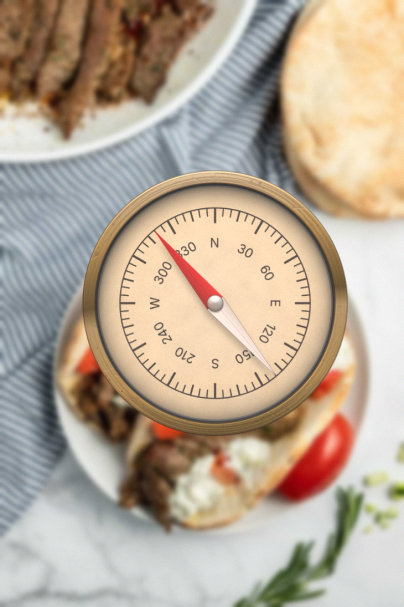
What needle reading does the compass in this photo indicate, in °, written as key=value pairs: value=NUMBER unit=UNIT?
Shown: value=320 unit=°
